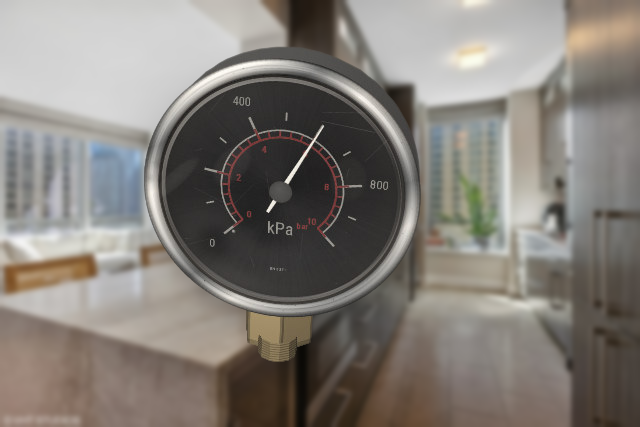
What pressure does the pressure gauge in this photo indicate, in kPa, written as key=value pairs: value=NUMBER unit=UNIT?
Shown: value=600 unit=kPa
